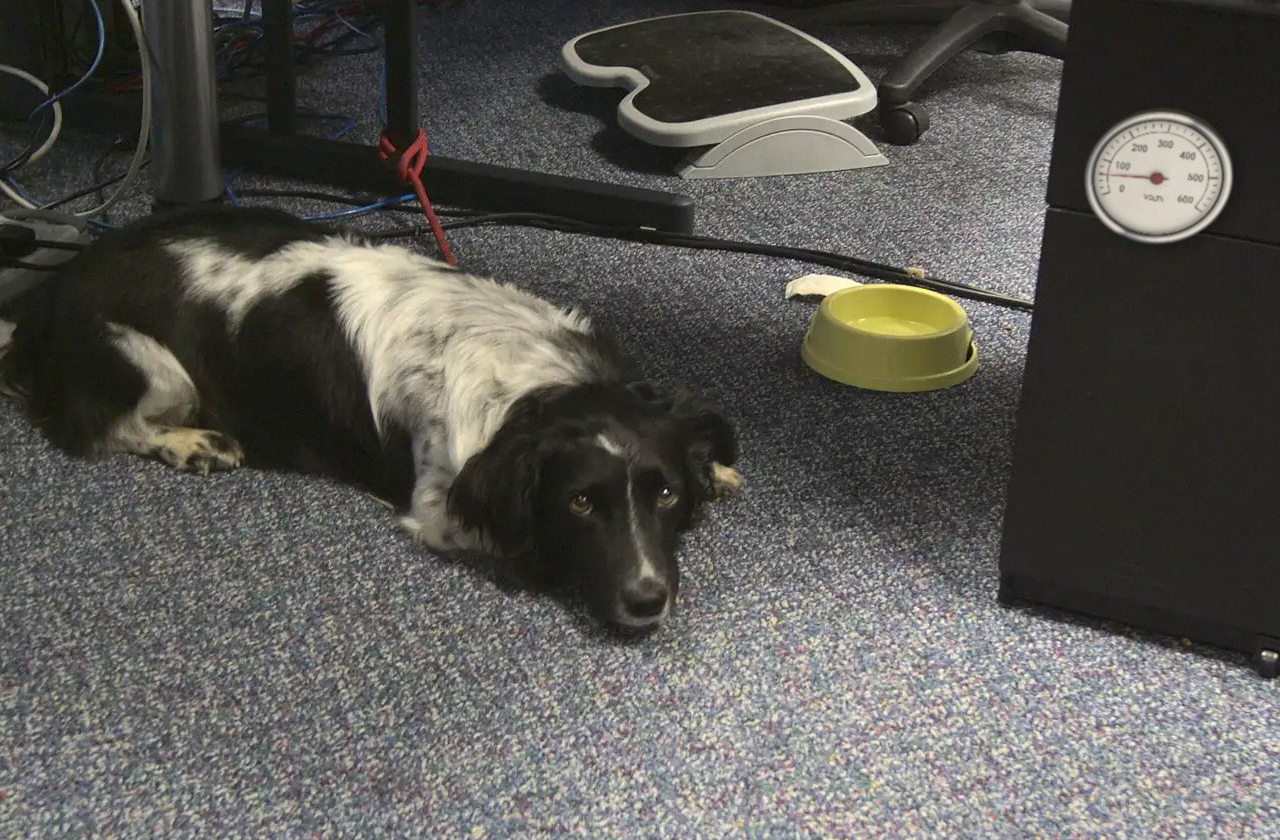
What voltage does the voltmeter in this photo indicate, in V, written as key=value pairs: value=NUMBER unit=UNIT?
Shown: value=60 unit=V
